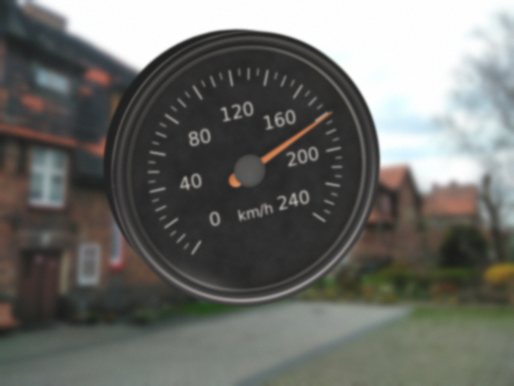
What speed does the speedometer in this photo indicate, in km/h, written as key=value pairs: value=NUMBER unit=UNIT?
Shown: value=180 unit=km/h
